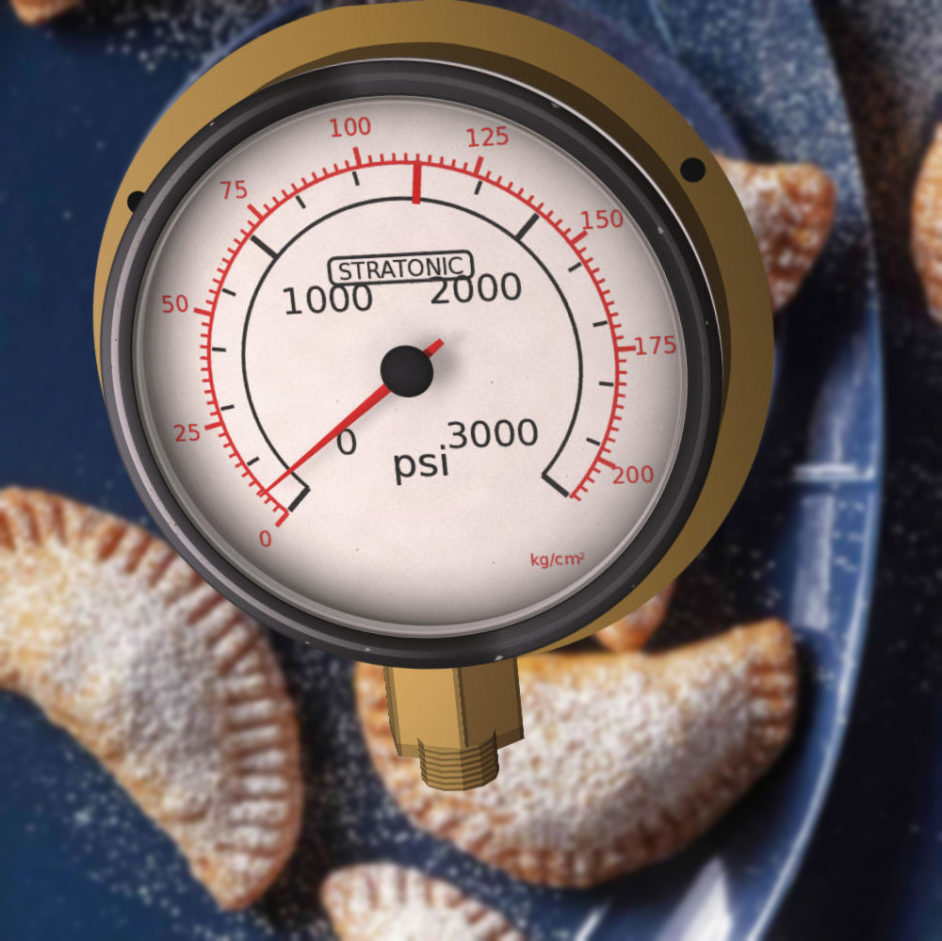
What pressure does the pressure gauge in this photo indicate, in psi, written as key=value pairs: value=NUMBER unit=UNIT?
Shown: value=100 unit=psi
